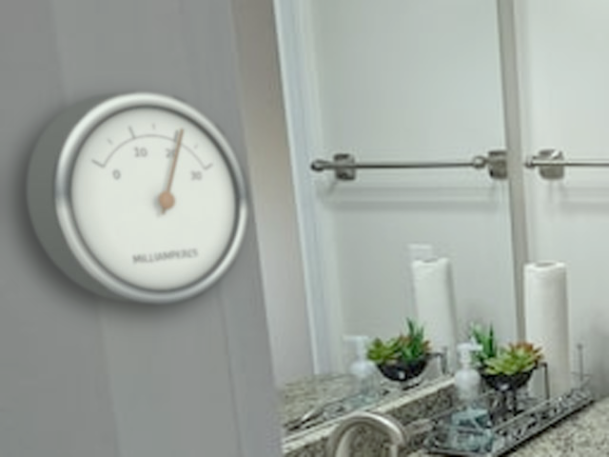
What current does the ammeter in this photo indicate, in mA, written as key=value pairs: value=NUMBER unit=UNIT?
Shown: value=20 unit=mA
